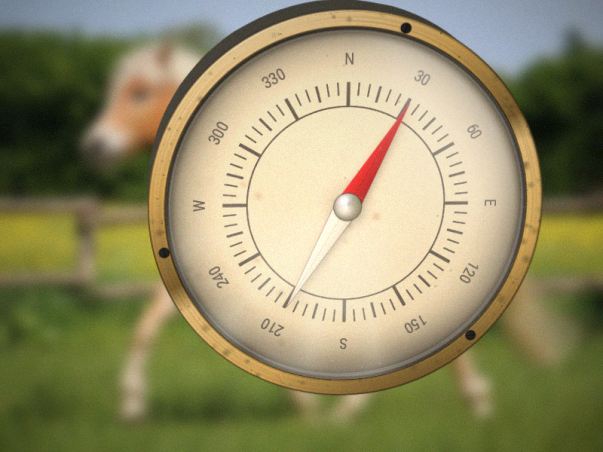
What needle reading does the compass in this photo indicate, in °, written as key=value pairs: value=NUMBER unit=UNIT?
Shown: value=30 unit=°
